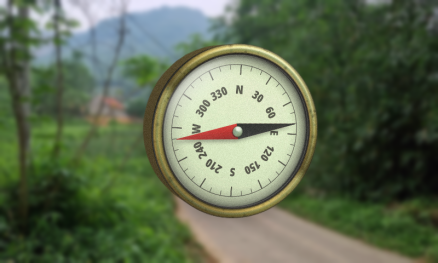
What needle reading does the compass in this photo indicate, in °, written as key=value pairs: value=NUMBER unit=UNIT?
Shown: value=260 unit=°
